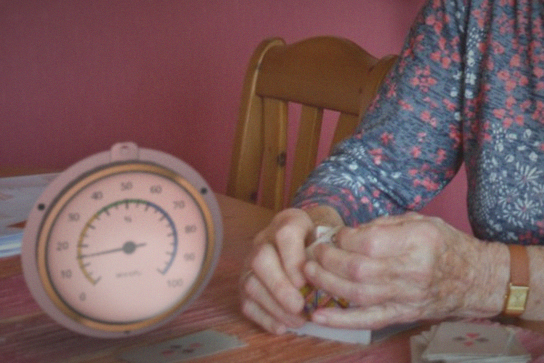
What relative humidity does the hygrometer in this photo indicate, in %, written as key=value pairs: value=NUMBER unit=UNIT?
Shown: value=15 unit=%
